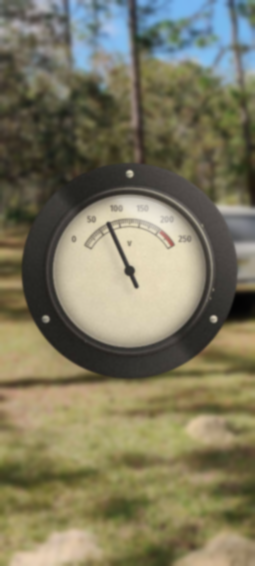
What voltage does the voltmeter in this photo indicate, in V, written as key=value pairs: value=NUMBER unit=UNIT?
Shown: value=75 unit=V
